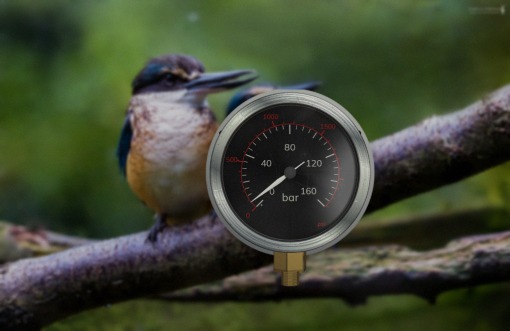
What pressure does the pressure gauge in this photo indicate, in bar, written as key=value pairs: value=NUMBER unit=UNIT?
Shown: value=5 unit=bar
